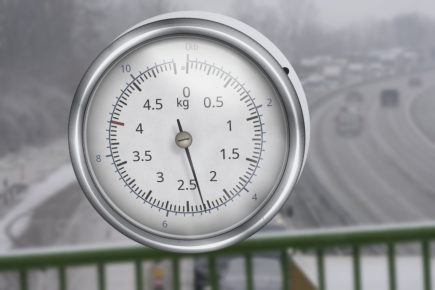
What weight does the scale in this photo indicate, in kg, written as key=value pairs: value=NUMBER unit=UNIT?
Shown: value=2.3 unit=kg
